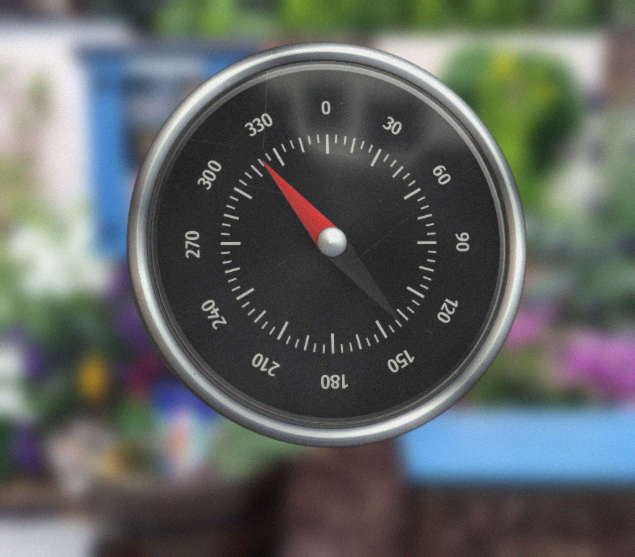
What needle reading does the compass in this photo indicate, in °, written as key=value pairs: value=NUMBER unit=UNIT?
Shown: value=320 unit=°
